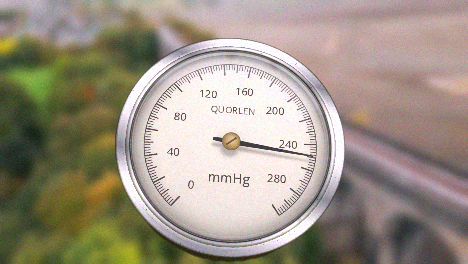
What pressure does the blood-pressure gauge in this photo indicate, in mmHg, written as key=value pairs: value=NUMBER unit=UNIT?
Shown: value=250 unit=mmHg
